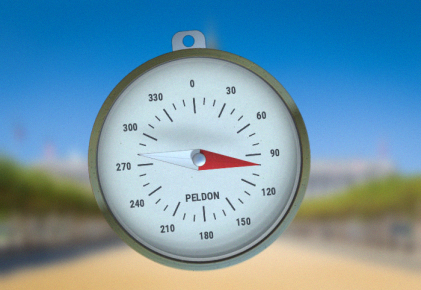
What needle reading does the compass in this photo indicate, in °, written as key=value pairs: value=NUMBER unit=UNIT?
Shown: value=100 unit=°
